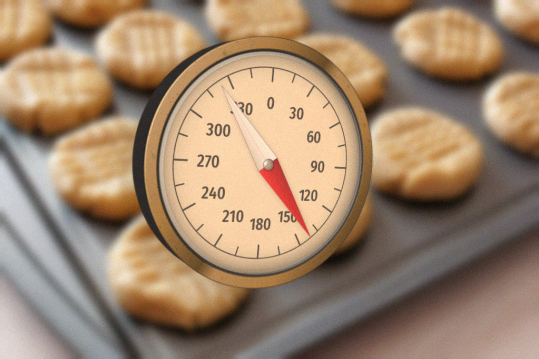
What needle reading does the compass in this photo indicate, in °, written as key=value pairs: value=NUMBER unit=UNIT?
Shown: value=142.5 unit=°
